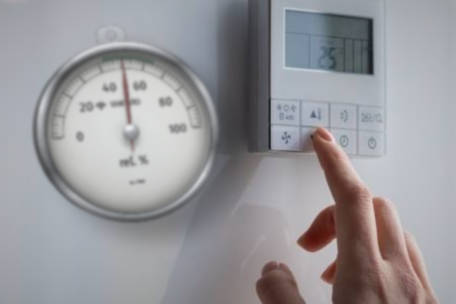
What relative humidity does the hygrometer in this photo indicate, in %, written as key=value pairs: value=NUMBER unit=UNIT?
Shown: value=50 unit=%
